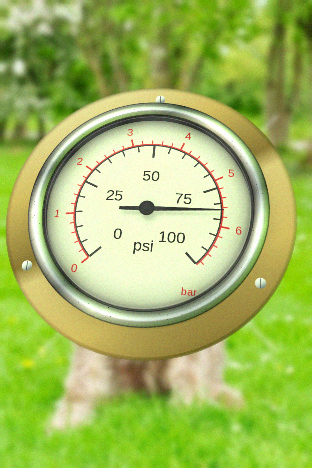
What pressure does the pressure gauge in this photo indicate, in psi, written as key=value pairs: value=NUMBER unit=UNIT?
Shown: value=82.5 unit=psi
